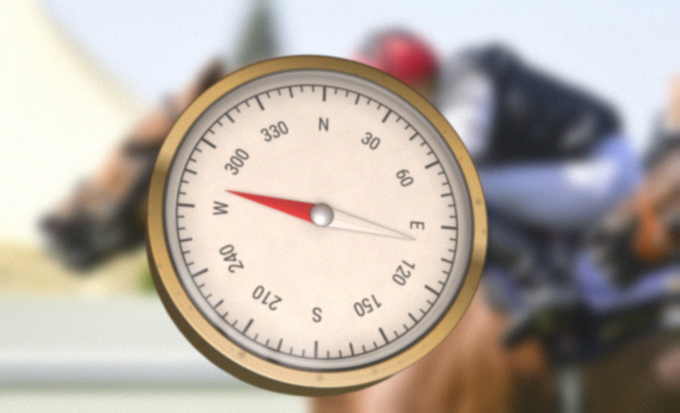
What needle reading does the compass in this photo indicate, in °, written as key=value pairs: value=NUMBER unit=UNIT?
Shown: value=280 unit=°
